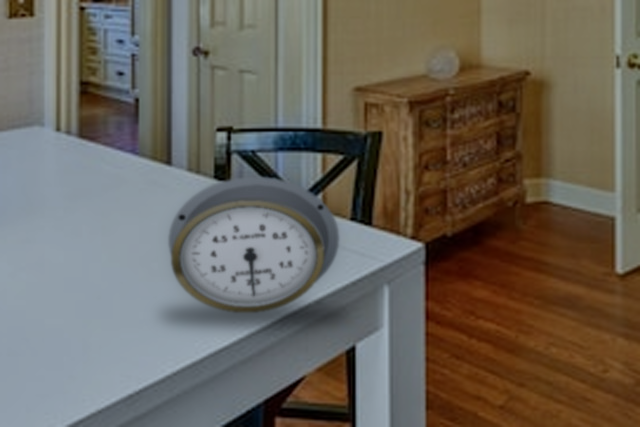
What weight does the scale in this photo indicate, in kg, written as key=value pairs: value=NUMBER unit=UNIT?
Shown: value=2.5 unit=kg
